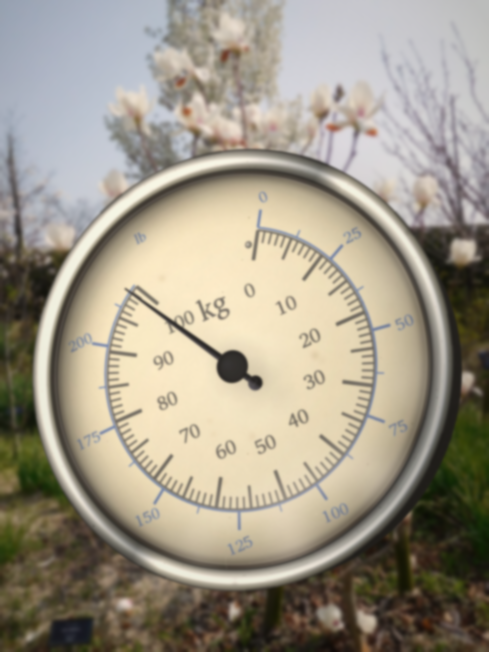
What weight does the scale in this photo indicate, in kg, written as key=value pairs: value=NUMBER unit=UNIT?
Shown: value=99 unit=kg
